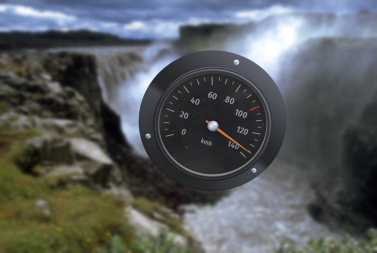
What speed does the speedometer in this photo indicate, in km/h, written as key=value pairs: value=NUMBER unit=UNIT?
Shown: value=135 unit=km/h
